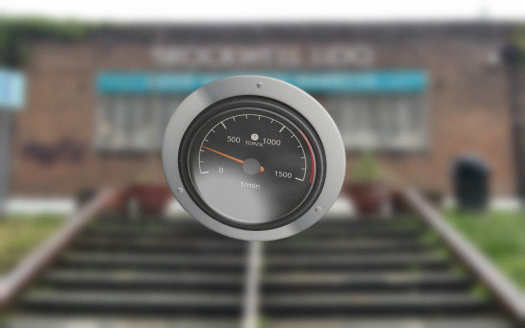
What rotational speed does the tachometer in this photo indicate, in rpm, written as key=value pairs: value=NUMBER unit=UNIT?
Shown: value=250 unit=rpm
